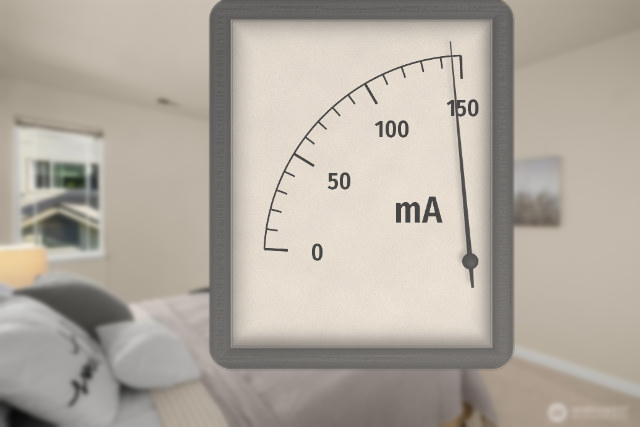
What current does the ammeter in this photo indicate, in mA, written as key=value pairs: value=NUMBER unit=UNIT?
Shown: value=145 unit=mA
